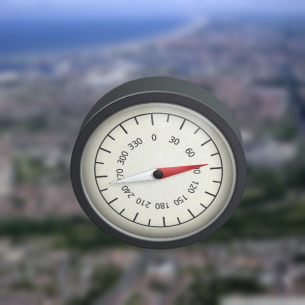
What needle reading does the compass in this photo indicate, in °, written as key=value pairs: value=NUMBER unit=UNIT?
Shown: value=82.5 unit=°
